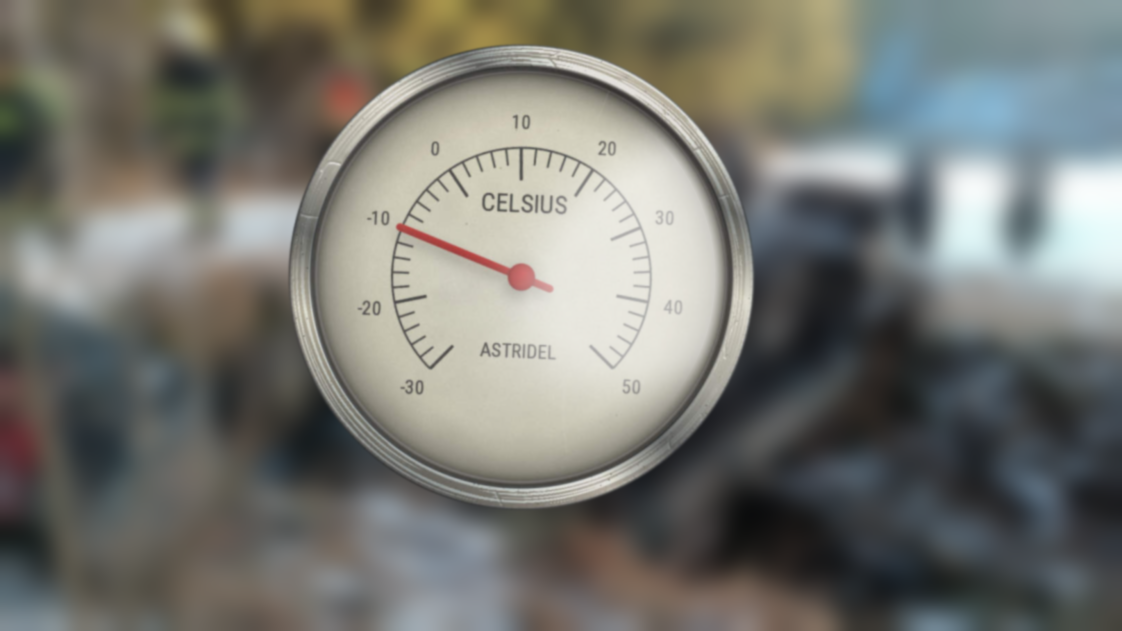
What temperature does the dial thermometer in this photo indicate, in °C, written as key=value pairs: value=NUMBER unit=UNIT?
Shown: value=-10 unit=°C
